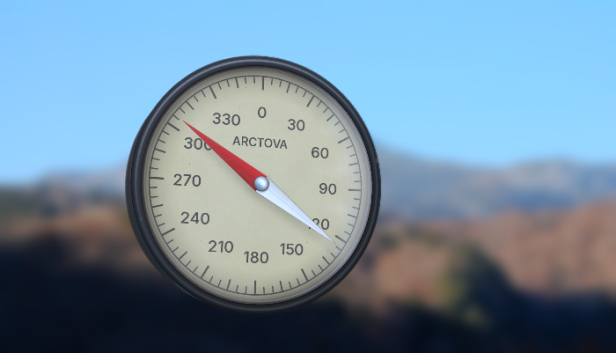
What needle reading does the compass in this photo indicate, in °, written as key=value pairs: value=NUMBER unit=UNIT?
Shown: value=305 unit=°
